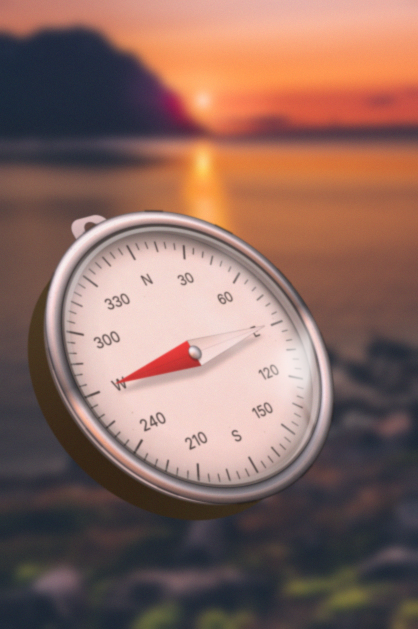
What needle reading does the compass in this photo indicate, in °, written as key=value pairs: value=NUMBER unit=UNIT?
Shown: value=270 unit=°
